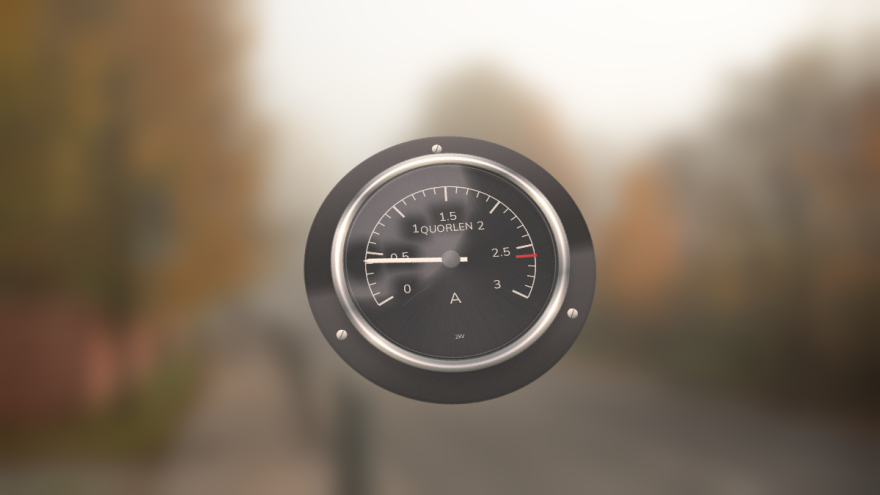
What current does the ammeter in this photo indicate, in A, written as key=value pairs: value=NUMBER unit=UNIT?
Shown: value=0.4 unit=A
